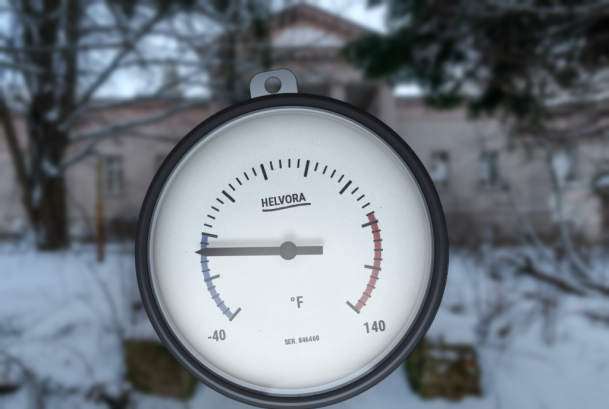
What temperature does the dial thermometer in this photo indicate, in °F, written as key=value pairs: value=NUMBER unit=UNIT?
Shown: value=-8 unit=°F
